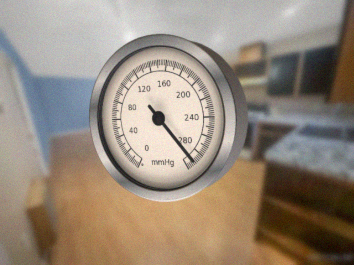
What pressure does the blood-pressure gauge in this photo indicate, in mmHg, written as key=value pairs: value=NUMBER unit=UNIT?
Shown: value=290 unit=mmHg
